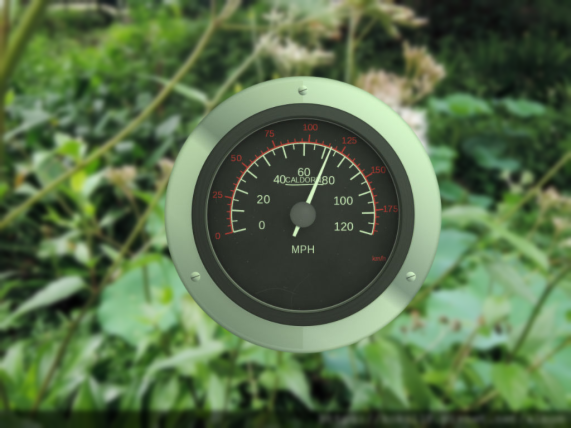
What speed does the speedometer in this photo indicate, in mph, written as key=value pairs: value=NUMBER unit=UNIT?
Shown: value=72.5 unit=mph
